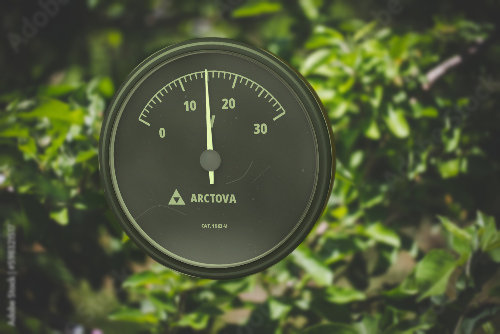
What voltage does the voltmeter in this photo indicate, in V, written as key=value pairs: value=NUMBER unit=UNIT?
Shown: value=15 unit=V
